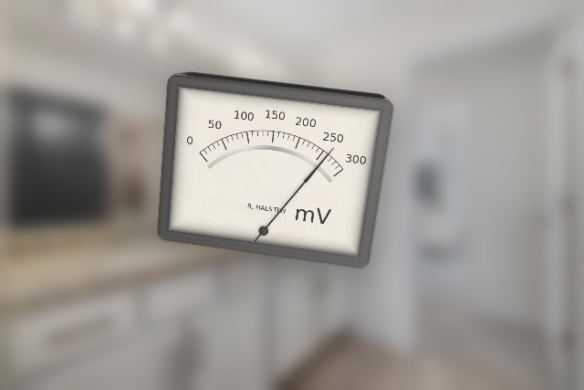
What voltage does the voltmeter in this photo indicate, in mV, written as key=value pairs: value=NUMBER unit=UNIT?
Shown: value=260 unit=mV
